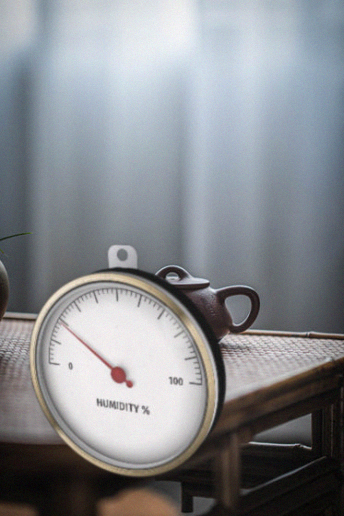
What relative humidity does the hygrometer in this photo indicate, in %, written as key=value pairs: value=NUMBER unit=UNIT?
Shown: value=20 unit=%
